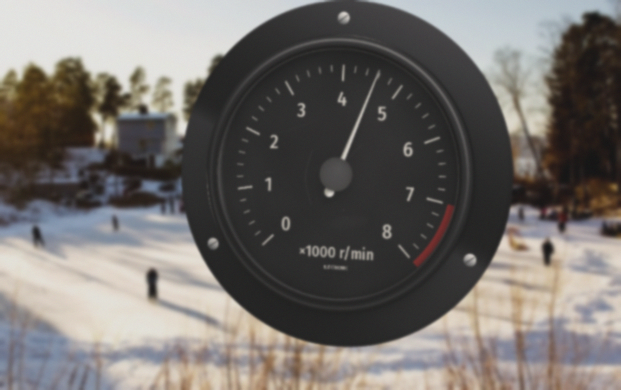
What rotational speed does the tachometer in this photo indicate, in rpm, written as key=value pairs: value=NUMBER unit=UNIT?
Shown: value=4600 unit=rpm
